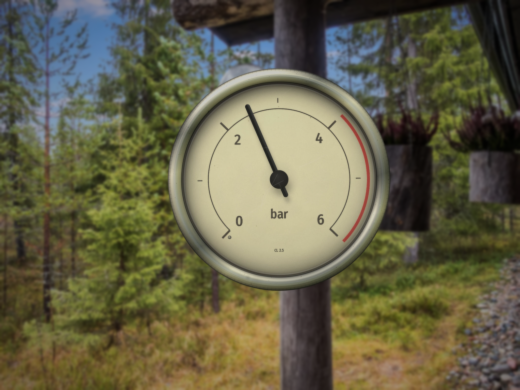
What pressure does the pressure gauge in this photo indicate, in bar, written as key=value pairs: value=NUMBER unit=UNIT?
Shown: value=2.5 unit=bar
